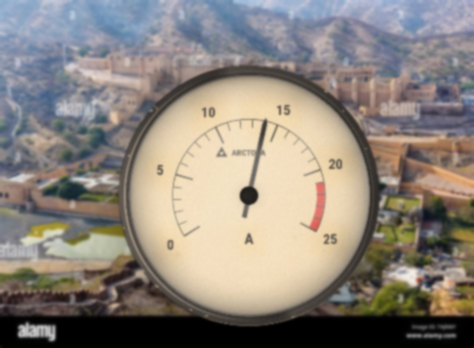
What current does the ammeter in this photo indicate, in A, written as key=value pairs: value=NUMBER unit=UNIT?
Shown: value=14 unit=A
